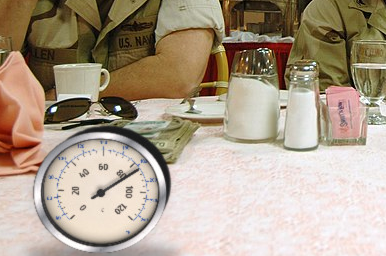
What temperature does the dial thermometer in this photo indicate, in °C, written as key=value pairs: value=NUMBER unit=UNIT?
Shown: value=84 unit=°C
